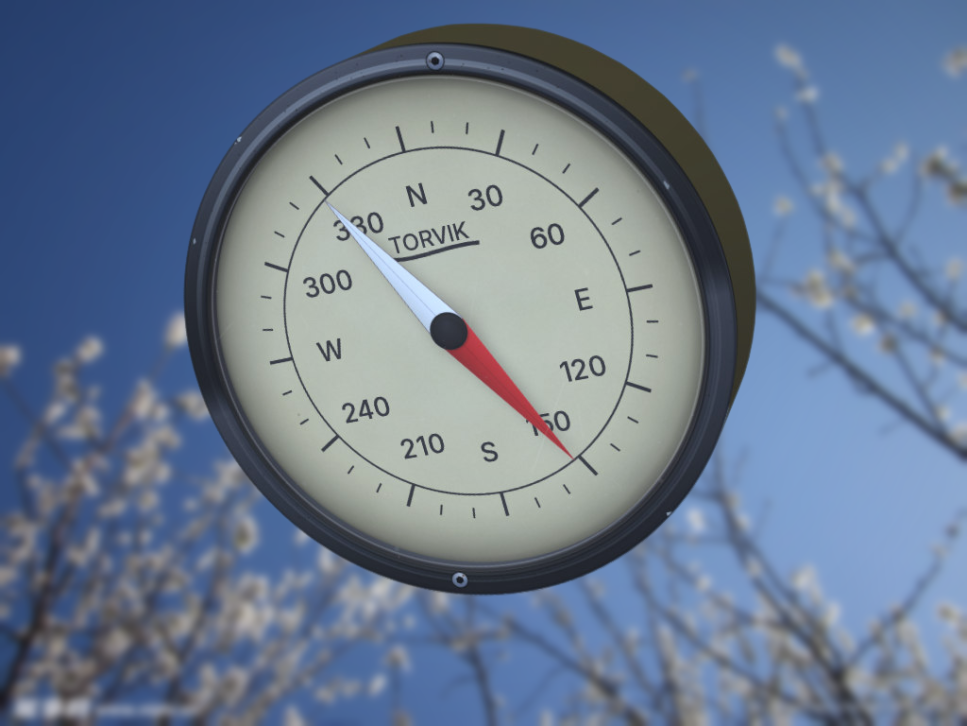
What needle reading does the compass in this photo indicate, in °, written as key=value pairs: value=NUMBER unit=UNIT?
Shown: value=150 unit=°
